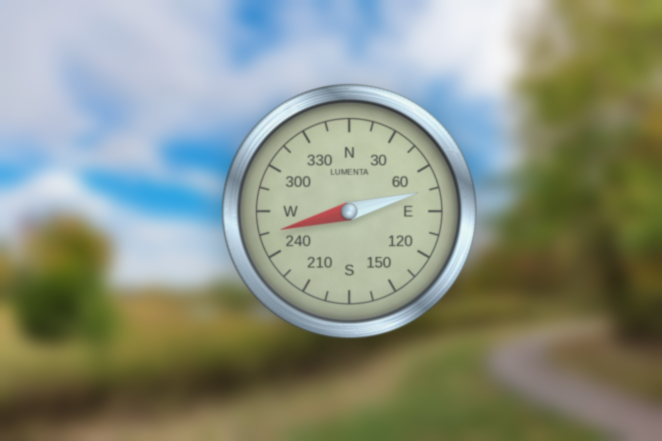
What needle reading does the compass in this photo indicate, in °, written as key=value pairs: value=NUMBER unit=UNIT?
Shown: value=255 unit=°
